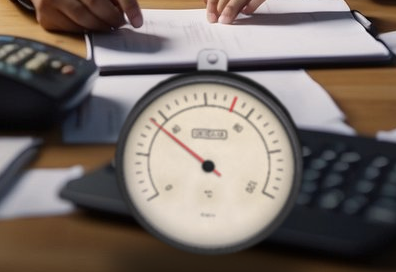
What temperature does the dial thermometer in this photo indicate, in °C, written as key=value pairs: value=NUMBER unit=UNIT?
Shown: value=36 unit=°C
